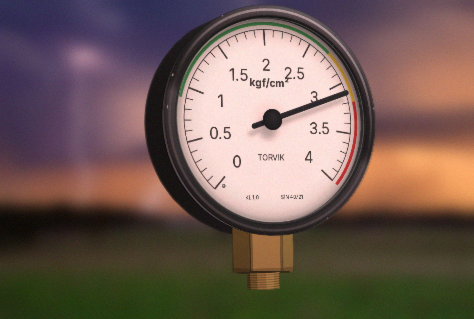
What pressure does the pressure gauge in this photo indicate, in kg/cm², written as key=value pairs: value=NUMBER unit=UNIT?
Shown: value=3.1 unit=kg/cm²
